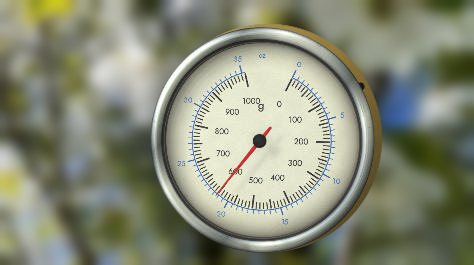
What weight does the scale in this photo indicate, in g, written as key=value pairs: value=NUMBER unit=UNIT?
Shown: value=600 unit=g
